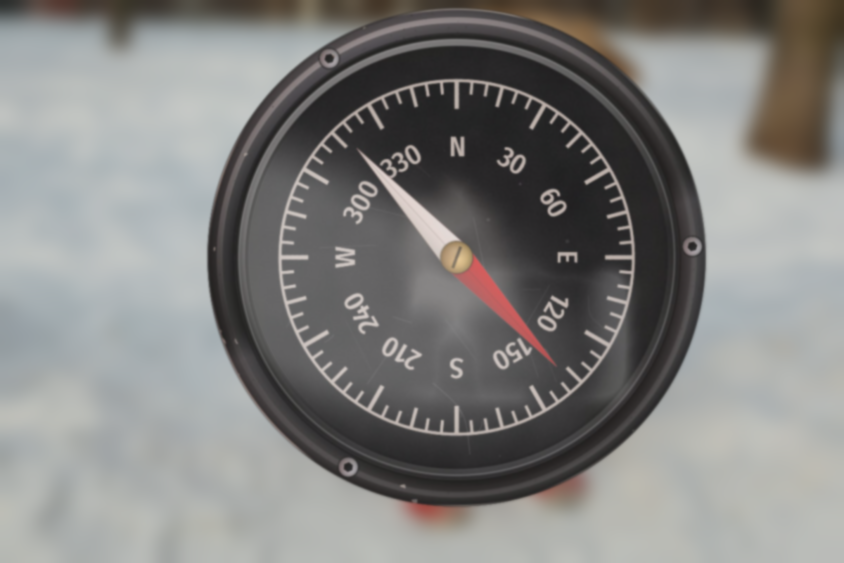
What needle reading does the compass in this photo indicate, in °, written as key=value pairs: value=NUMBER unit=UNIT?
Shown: value=137.5 unit=°
